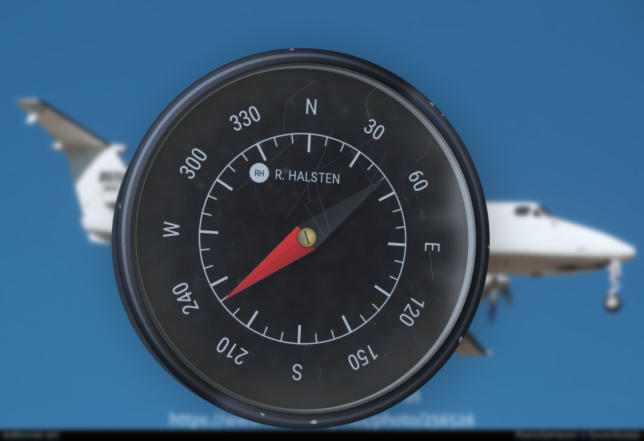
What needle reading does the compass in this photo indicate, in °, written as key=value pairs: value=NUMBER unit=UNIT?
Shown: value=230 unit=°
